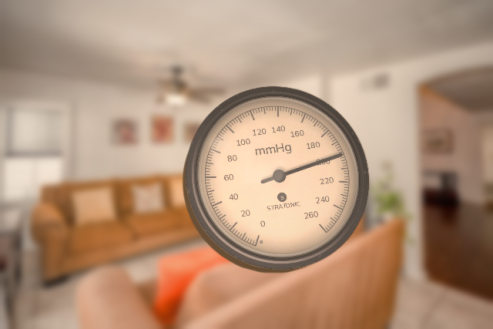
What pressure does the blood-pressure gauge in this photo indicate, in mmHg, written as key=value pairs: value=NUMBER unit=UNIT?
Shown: value=200 unit=mmHg
